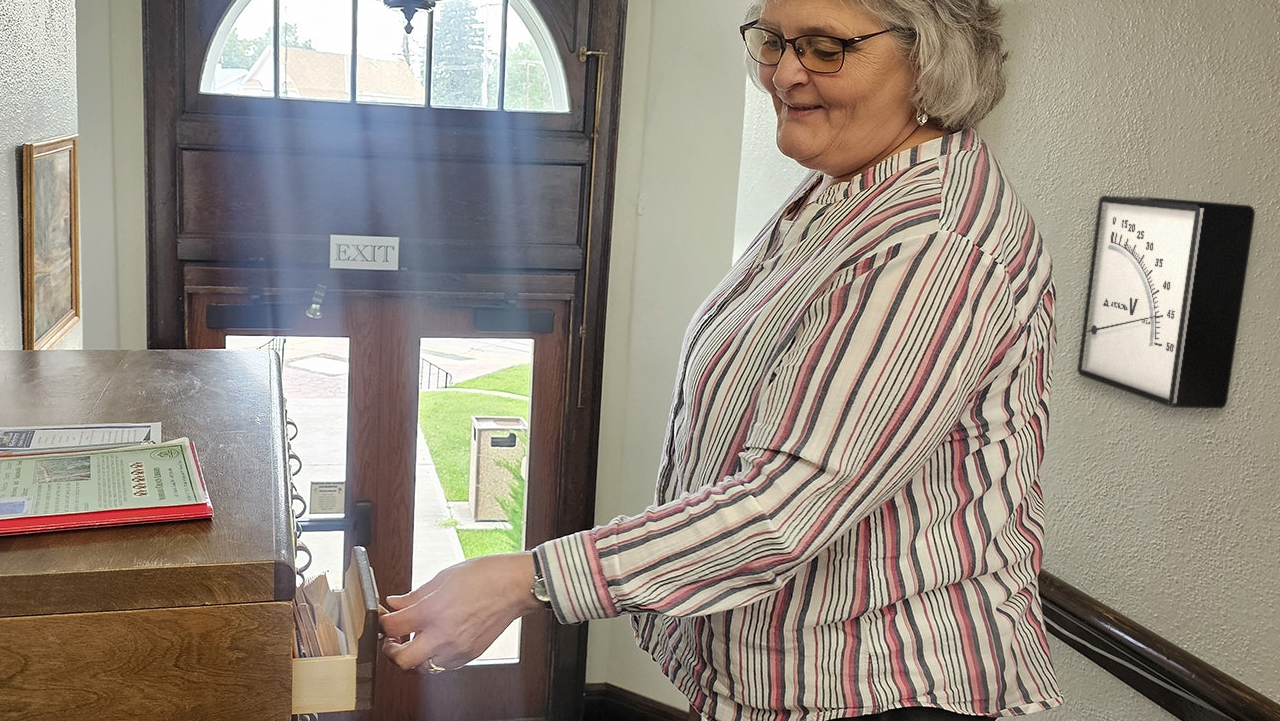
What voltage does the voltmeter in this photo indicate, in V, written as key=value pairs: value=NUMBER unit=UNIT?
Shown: value=45 unit=V
